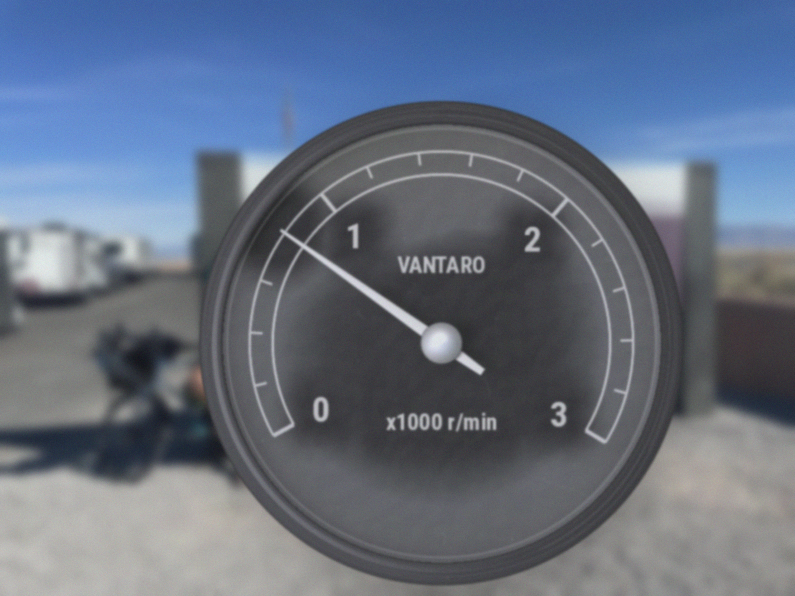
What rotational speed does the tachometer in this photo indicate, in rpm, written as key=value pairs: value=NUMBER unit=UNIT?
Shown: value=800 unit=rpm
